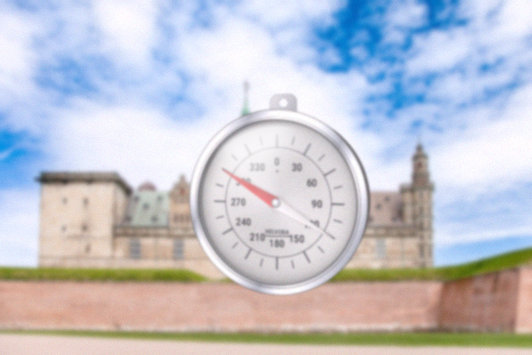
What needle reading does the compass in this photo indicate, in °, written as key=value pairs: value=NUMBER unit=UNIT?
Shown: value=300 unit=°
